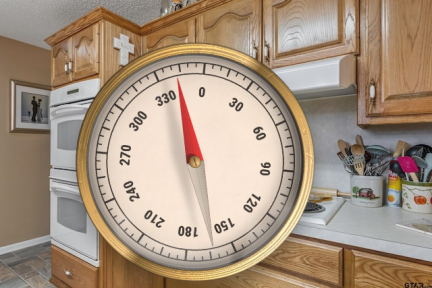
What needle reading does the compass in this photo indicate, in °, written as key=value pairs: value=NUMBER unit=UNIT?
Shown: value=342.5 unit=°
